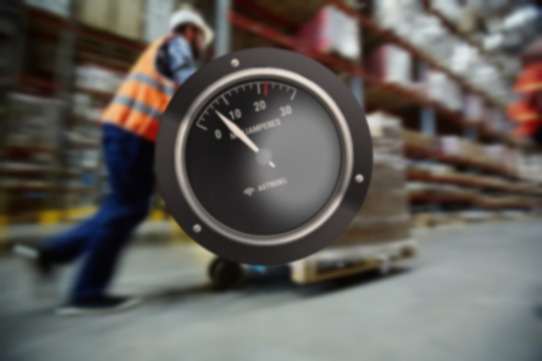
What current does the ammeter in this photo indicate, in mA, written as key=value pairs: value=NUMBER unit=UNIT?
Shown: value=6 unit=mA
